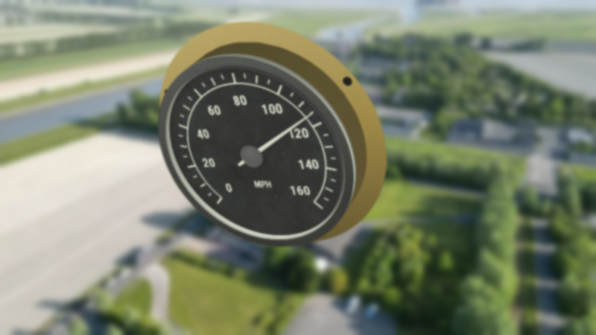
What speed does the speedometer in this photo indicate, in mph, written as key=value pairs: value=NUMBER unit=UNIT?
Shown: value=115 unit=mph
